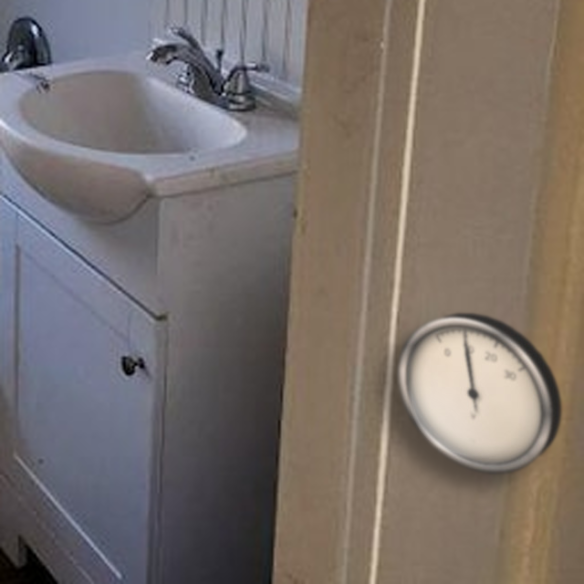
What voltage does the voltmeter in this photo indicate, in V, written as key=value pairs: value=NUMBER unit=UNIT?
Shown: value=10 unit=V
